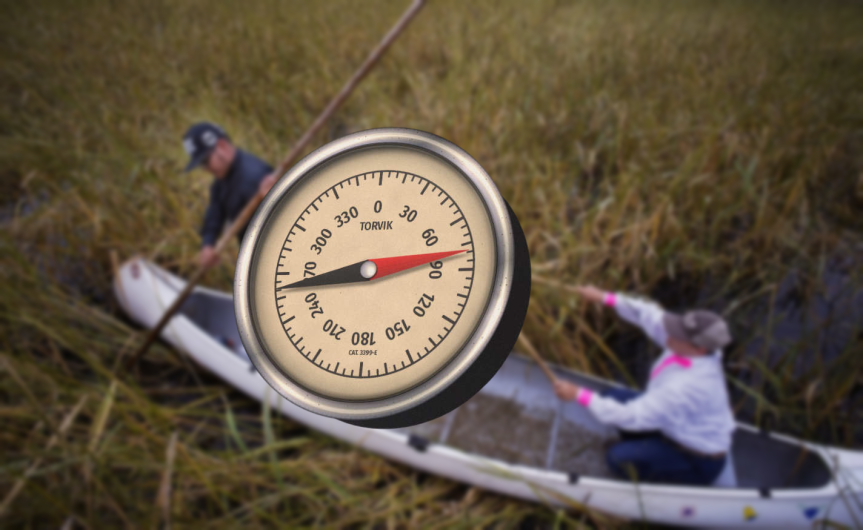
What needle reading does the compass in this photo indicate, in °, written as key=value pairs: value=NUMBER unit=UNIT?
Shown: value=80 unit=°
